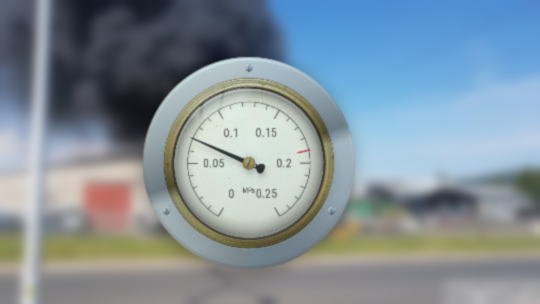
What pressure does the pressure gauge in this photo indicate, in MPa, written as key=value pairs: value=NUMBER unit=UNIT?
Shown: value=0.07 unit=MPa
